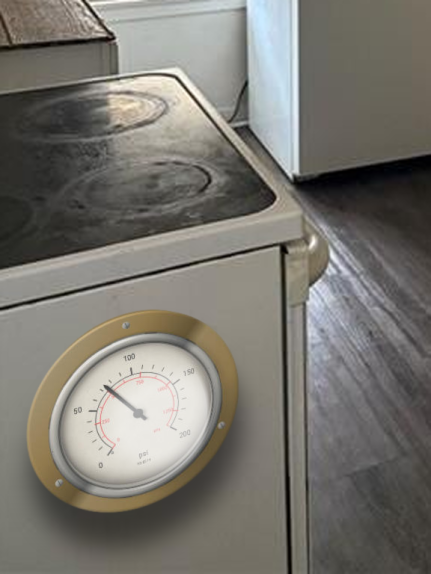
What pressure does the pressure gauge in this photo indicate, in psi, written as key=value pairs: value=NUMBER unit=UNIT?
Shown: value=75 unit=psi
